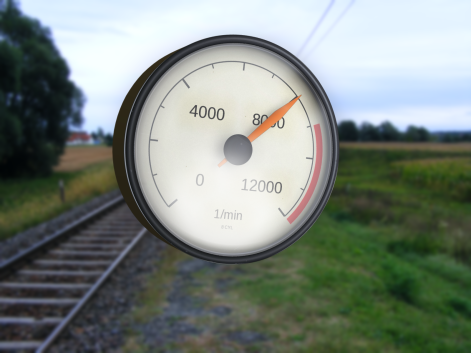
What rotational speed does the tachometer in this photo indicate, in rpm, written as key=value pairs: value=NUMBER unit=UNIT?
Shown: value=8000 unit=rpm
